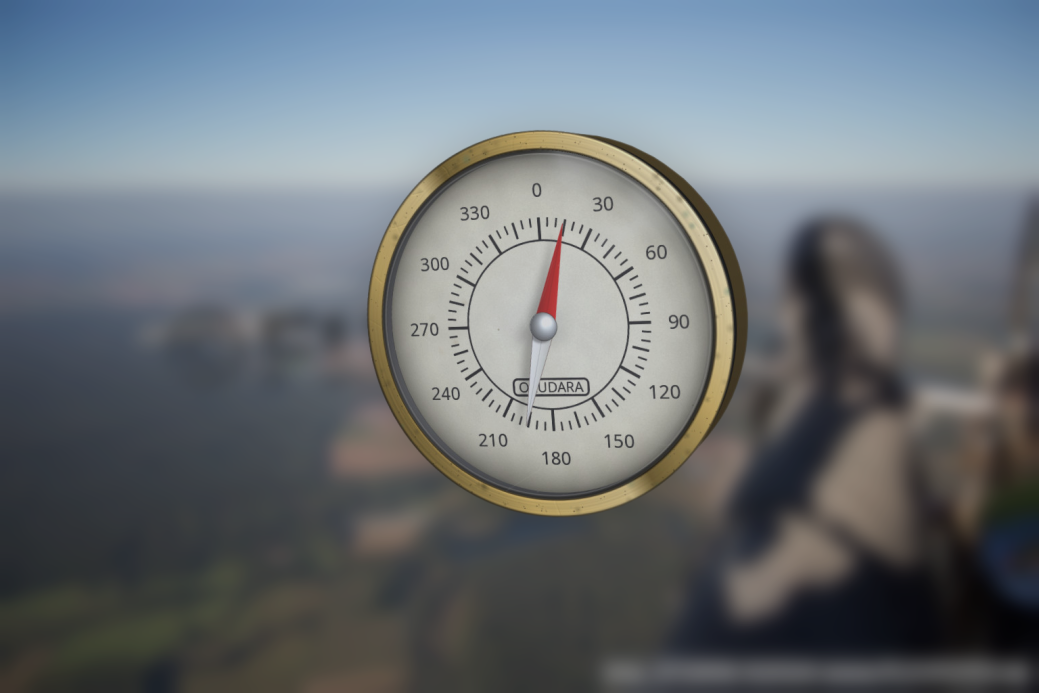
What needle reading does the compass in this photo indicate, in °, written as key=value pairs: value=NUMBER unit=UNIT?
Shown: value=15 unit=°
